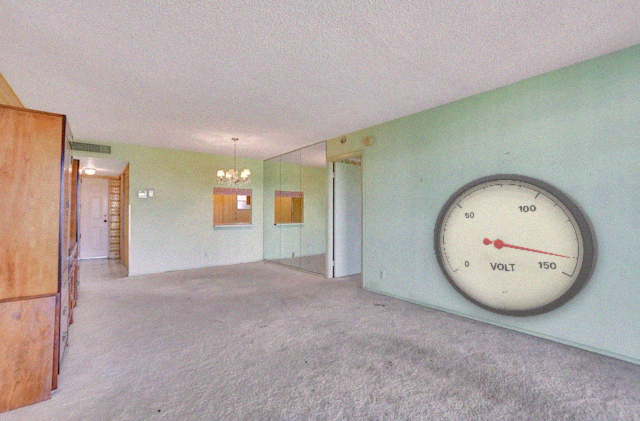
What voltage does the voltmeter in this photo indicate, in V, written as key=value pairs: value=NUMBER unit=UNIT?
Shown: value=140 unit=V
